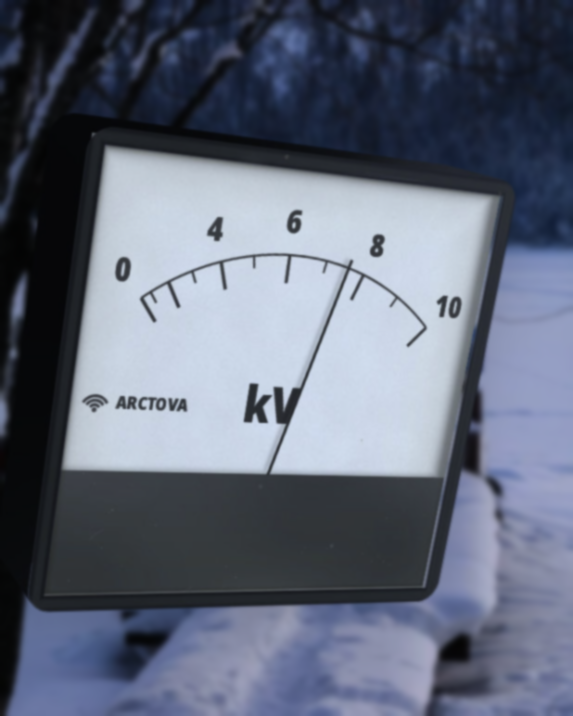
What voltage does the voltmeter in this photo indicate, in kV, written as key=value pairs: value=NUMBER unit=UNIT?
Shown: value=7.5 unit=kV
